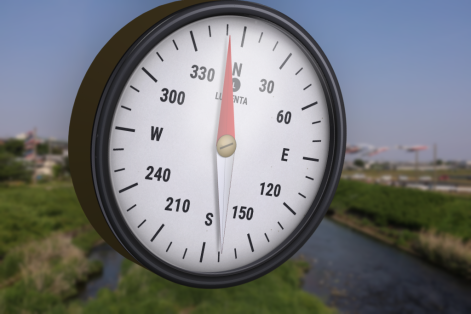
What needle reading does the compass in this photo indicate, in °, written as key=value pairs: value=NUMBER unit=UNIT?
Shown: value=350 unit=°
